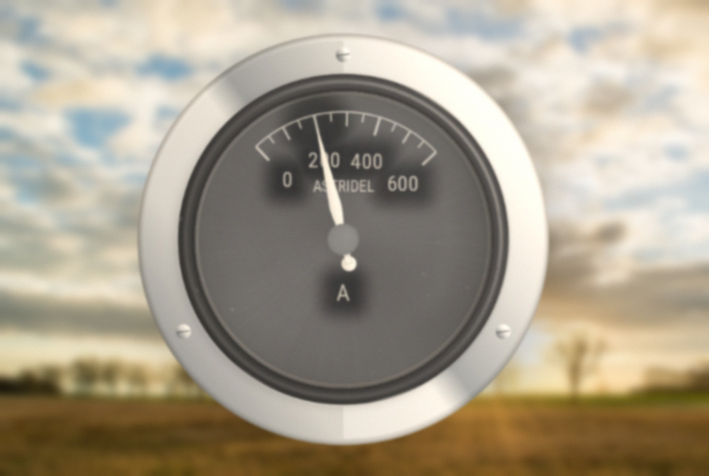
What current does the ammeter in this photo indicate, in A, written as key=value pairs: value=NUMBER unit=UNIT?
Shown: value=200 unit=A
